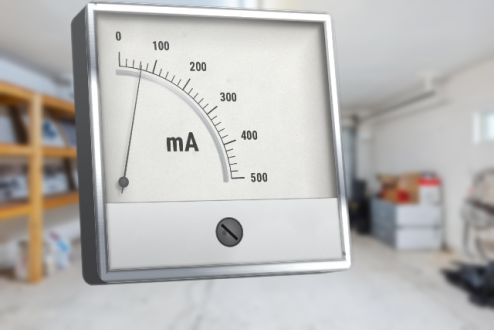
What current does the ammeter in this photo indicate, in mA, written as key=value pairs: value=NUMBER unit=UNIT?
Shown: value=60 unit=mA
